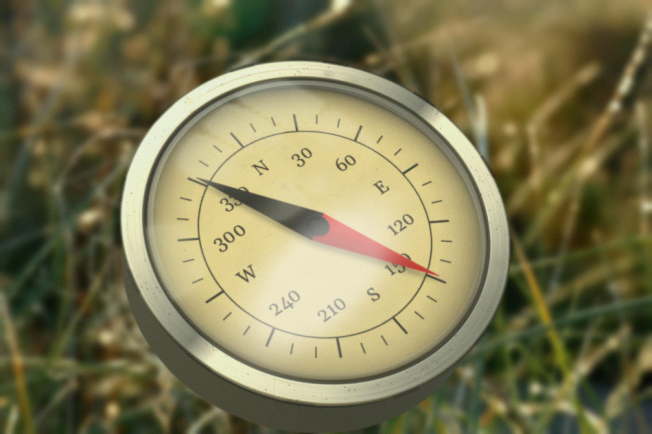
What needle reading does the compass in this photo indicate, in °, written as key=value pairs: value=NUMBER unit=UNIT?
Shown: value=150 unit=°
